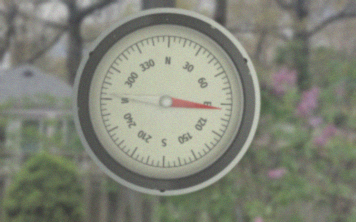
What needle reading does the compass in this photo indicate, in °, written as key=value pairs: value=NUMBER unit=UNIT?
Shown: value=95 unit=°
